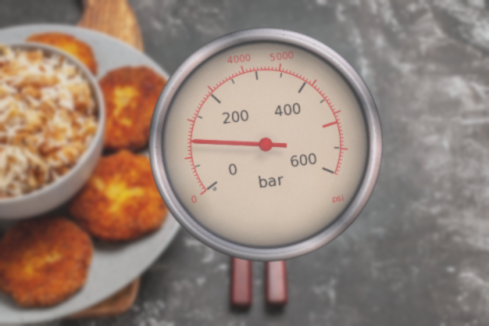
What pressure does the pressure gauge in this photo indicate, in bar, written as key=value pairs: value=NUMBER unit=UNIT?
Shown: value=100 unit=bar
